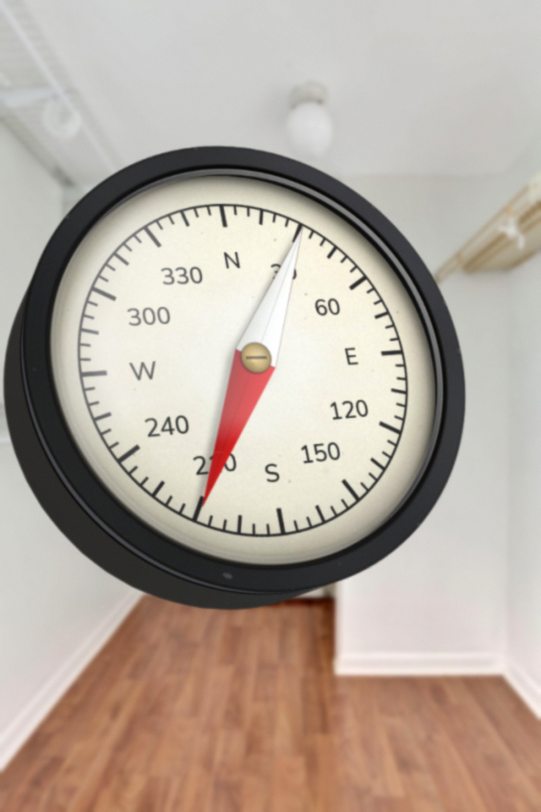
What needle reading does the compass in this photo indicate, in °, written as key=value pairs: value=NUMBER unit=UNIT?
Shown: value=210 unit=°
